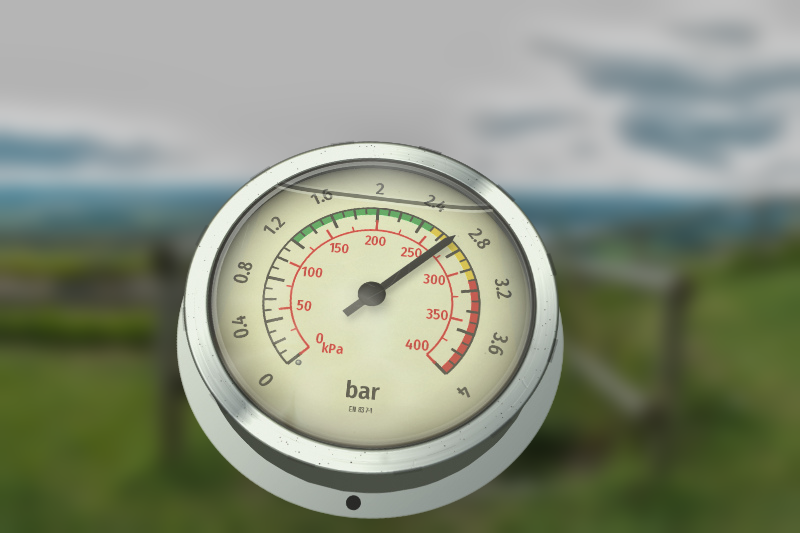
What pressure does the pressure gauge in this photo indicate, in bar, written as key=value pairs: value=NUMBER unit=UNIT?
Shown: value=2.7 unit=bar
